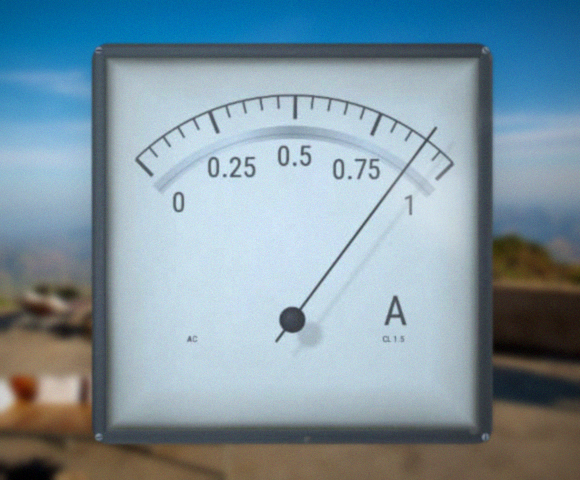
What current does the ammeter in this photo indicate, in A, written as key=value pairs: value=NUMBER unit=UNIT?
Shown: value=0.9 unit=A
